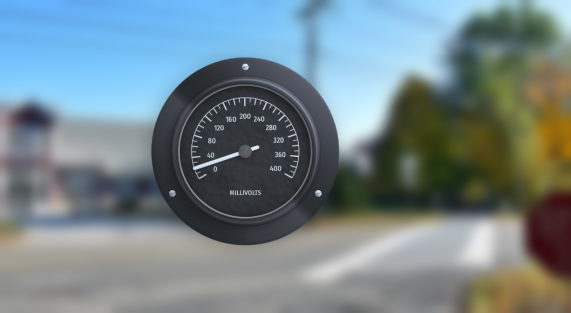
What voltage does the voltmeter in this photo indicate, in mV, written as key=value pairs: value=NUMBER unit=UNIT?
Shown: value=20 unit=mV
